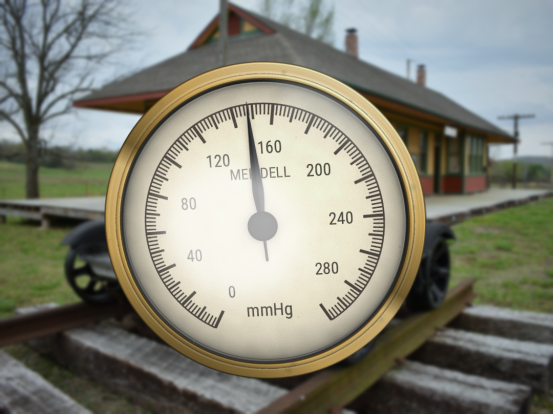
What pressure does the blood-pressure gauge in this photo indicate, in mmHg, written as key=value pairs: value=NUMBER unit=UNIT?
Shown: value=148 unit=mmHg
